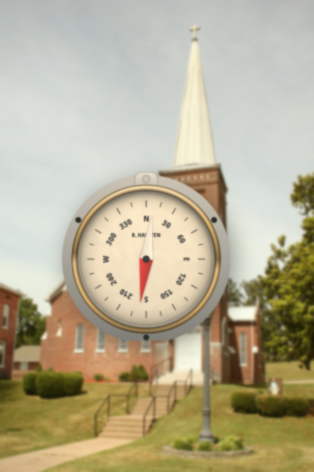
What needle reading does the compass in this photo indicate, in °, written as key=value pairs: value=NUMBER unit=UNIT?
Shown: value=187.5 unit=°
